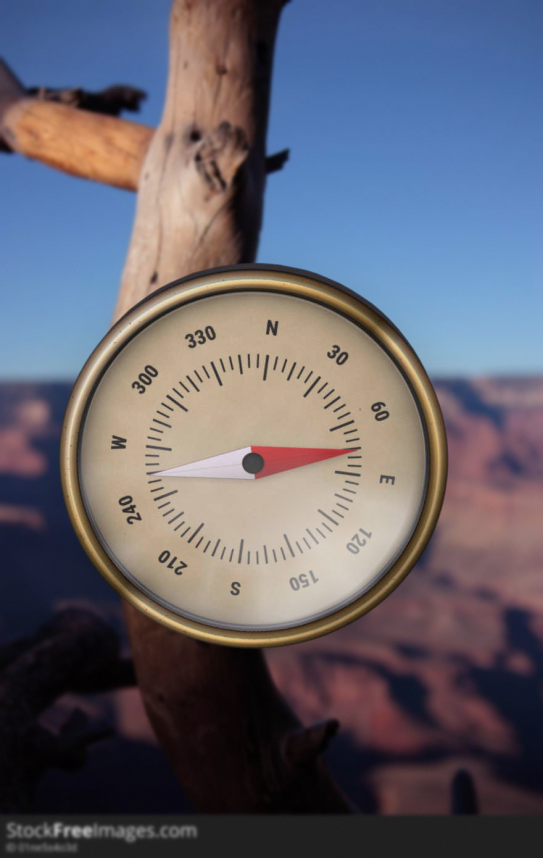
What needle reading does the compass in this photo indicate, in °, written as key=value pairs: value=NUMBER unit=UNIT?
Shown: value=75 unit=°
